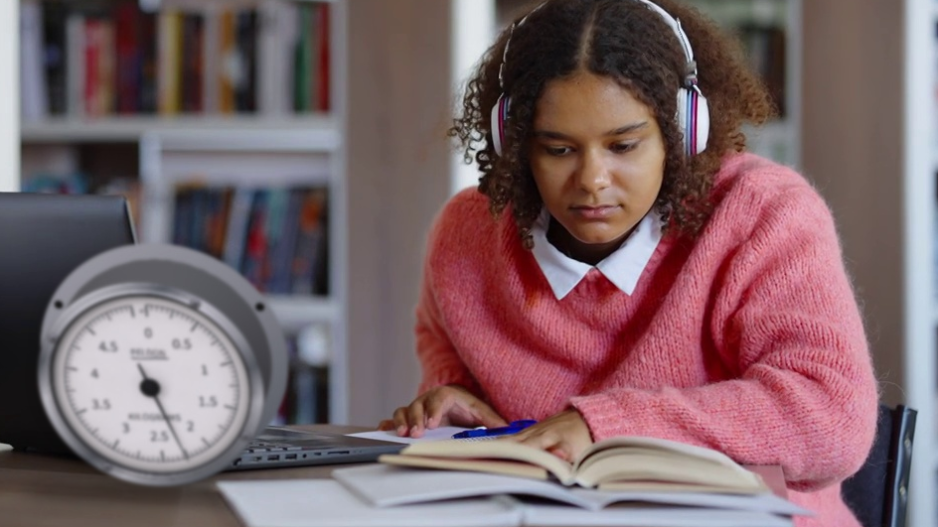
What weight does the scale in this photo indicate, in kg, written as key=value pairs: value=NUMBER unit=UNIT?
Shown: value=2.25 unit=kg
